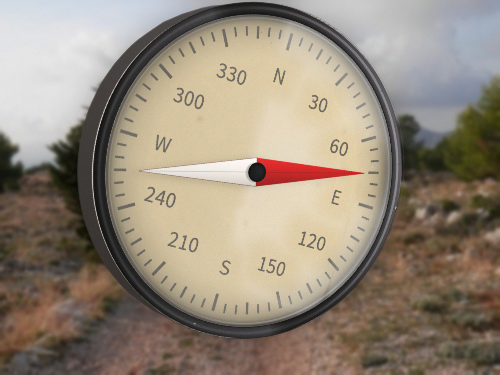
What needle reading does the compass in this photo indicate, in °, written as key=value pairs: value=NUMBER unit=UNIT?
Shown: value=75 unit=°
